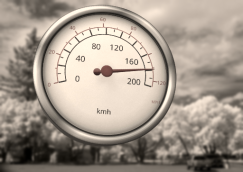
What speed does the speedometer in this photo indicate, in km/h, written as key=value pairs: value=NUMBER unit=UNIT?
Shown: value=180 unit=km/h
